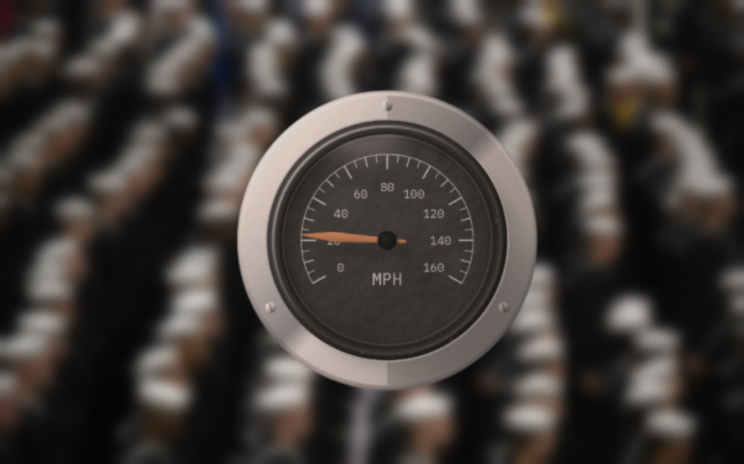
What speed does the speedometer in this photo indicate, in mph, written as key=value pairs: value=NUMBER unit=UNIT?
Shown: value=22.5 unit=mph
